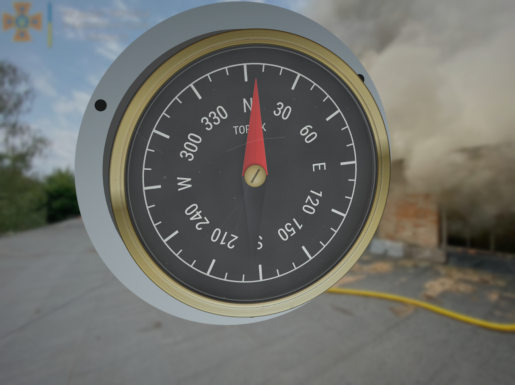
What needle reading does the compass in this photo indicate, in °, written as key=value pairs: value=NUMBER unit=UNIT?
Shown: value=5 unit=°
